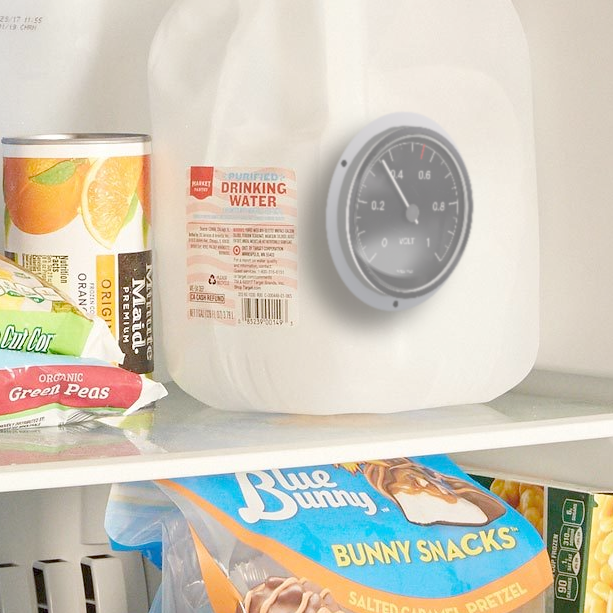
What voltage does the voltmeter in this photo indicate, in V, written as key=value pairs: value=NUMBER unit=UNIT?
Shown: value=0.35 unit=V
